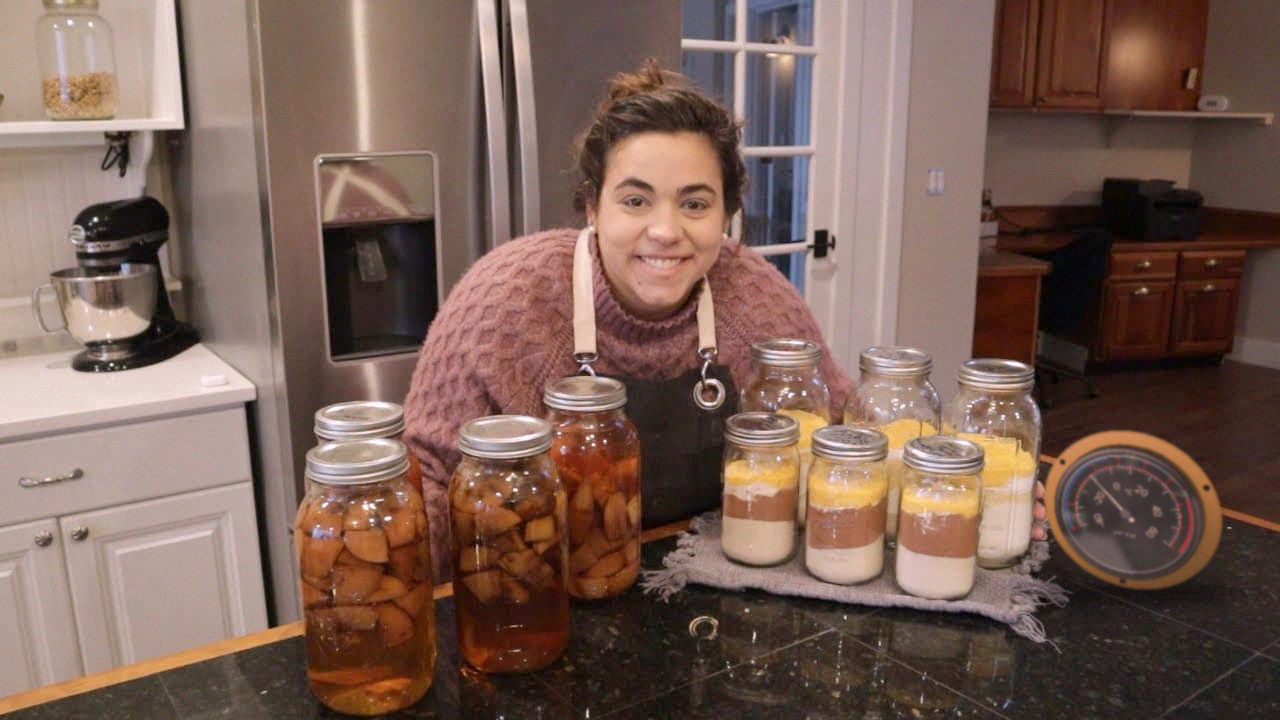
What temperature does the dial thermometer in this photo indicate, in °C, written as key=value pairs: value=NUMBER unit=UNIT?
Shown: value=-10 unit=°C
